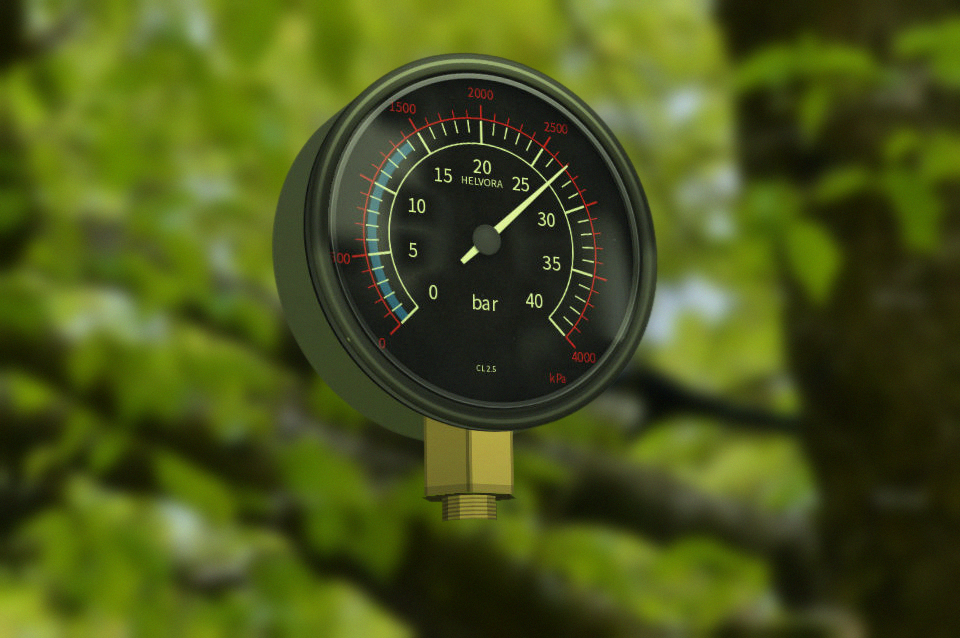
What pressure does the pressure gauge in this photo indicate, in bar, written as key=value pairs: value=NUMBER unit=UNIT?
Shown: value=27 unit=bar
